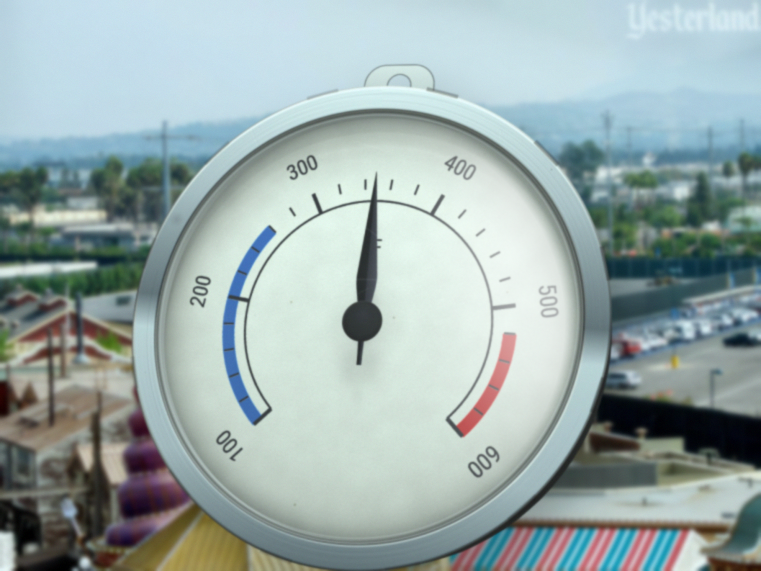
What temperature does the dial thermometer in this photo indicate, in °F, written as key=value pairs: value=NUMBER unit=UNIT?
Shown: value=350 unit=°F
